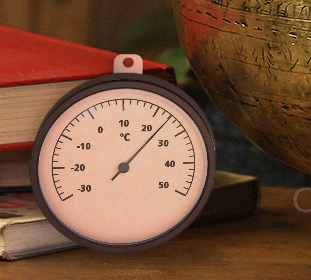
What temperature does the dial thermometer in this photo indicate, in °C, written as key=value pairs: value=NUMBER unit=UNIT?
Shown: value=24 unit=°C
